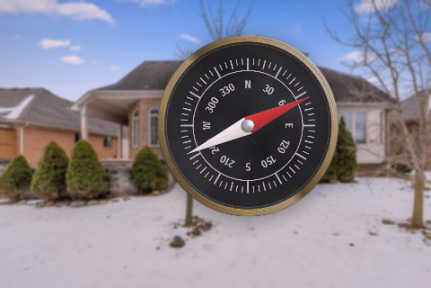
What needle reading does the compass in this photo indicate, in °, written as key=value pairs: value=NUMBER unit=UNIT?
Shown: value=65 unit=°
